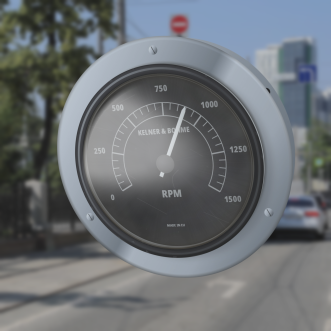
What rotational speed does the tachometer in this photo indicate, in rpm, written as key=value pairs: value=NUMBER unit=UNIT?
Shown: value=900 unit=rpm
